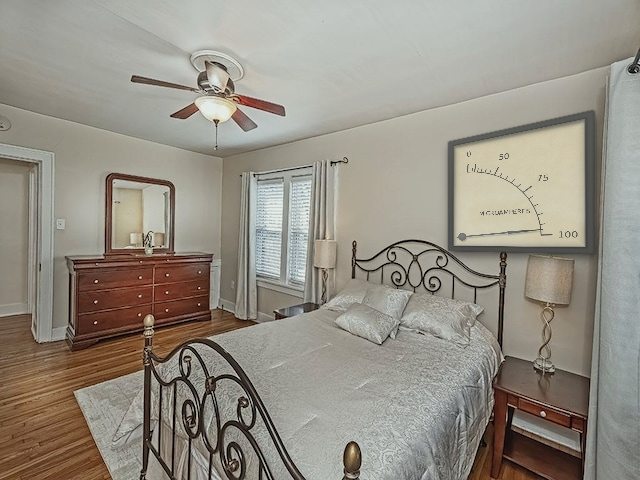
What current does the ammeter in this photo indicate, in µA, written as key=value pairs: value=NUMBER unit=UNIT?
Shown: value=97.5 unit=µA
